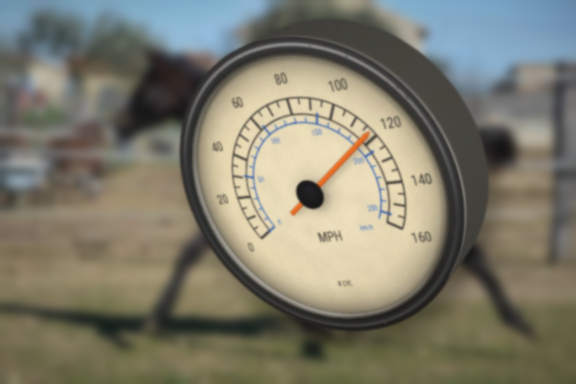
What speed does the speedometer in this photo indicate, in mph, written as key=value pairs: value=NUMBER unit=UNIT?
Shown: value=117.5 unit=mph
